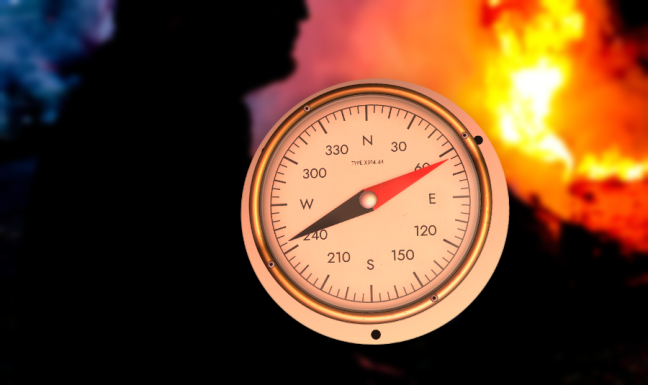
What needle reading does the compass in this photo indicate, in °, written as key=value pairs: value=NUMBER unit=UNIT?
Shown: value=65 unit=°
